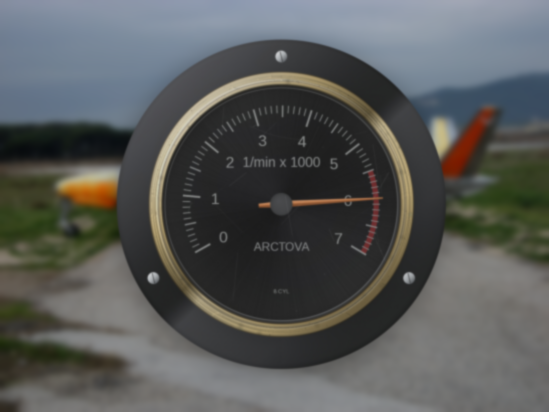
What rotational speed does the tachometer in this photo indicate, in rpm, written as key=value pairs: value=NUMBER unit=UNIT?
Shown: value=6000 unit=rpm
